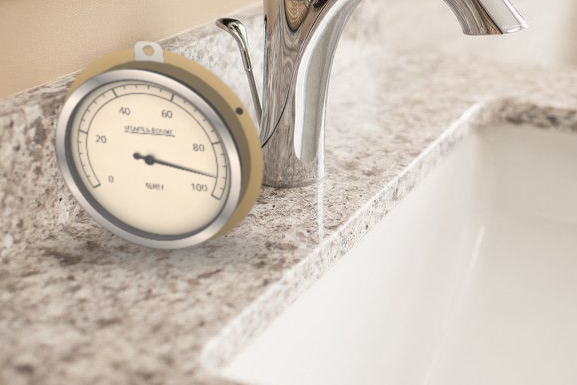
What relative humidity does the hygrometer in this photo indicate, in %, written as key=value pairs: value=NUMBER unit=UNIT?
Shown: value=92 unit=%
